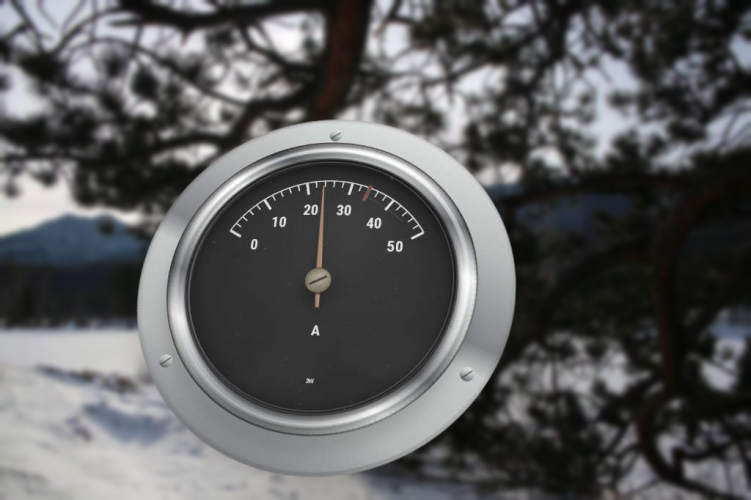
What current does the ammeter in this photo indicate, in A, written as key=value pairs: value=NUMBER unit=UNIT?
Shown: value=24 unit=A
